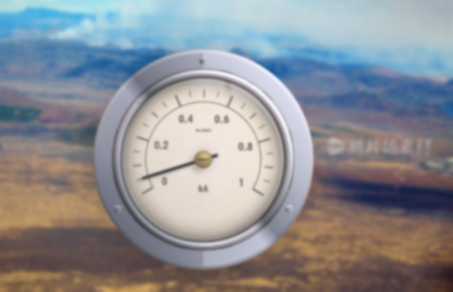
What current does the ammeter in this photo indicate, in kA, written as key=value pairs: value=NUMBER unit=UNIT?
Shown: value=0.05 unit=kA
